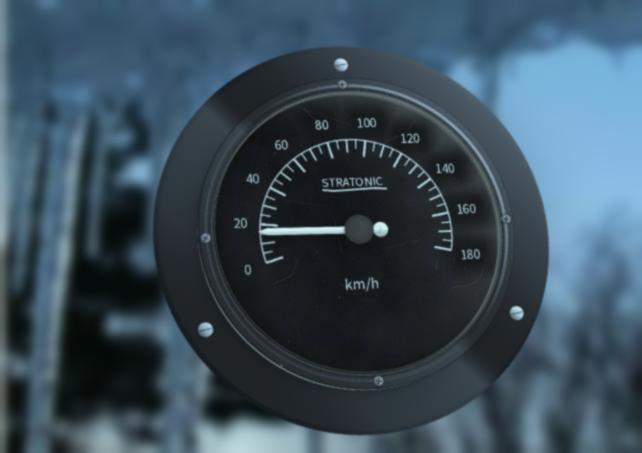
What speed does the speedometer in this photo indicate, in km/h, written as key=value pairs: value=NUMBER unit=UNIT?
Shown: value=15 unit=km/h
